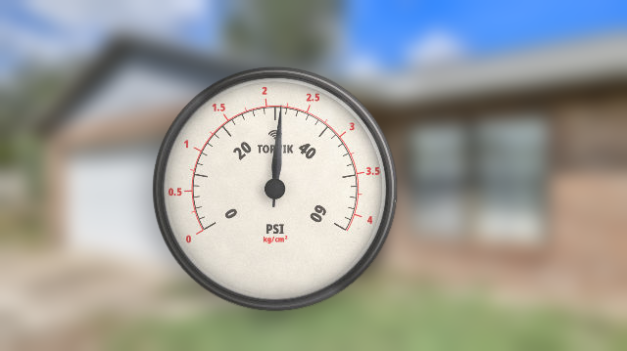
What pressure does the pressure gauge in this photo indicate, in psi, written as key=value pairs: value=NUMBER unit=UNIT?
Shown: value=31 unit=psi
